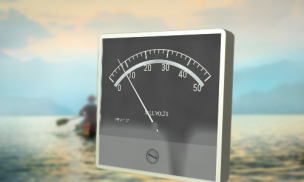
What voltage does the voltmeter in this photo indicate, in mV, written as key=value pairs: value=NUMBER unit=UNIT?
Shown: value=8 unit=mV
